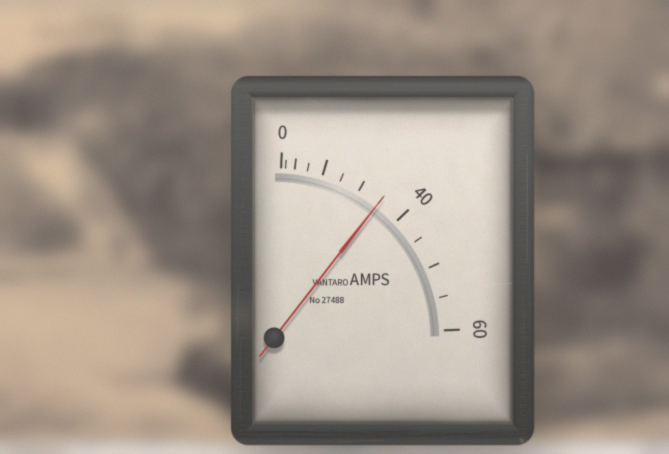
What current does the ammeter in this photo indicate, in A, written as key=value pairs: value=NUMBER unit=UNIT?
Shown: value=35 unit=A
